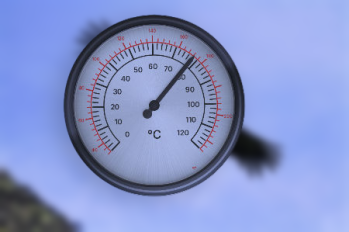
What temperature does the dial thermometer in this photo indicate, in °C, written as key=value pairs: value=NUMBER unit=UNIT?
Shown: value=78 unit=°C
